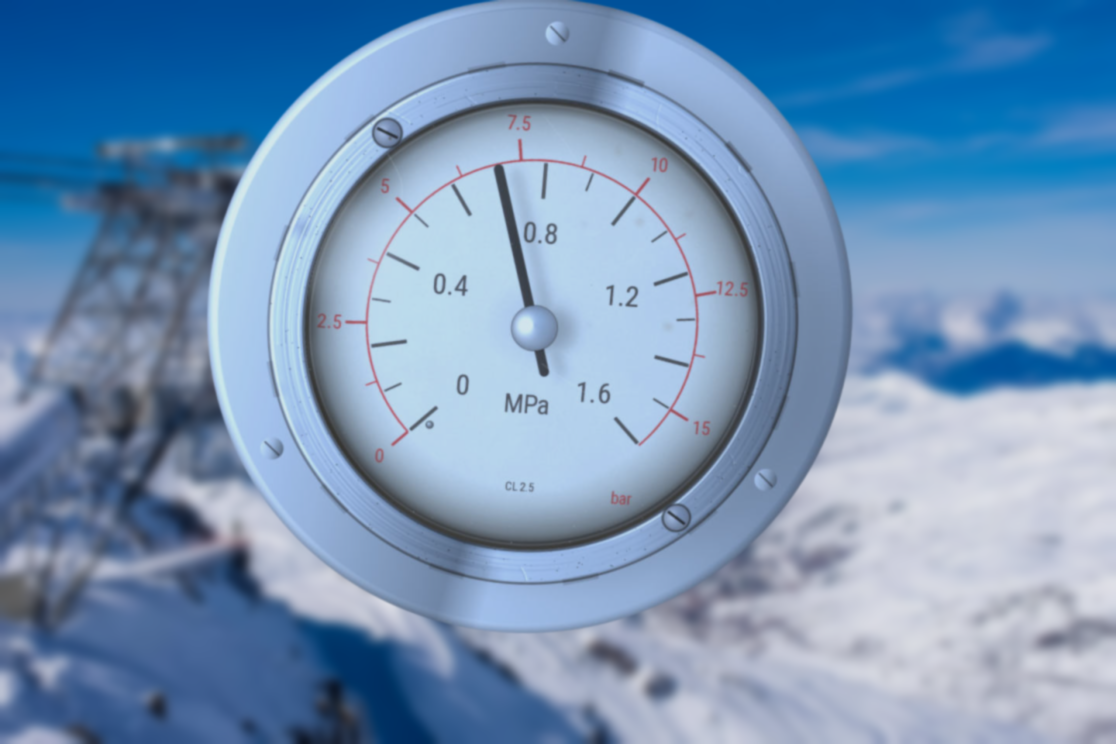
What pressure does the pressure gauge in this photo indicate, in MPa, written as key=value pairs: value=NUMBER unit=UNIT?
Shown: value=0.7 unit=MPa
